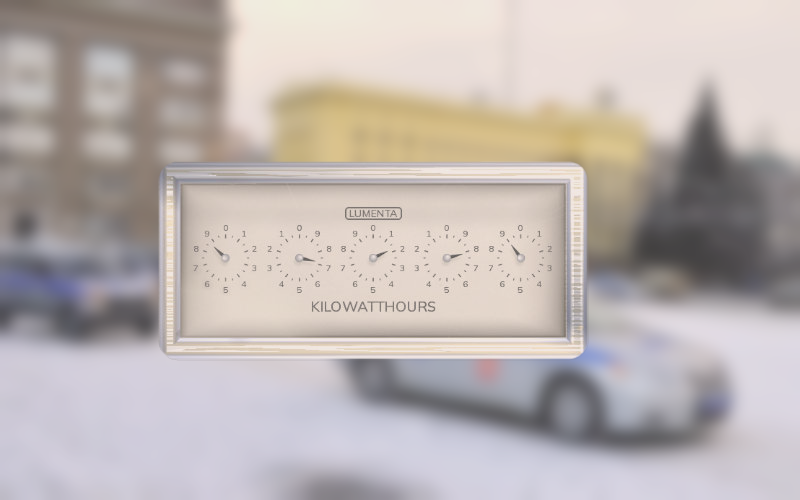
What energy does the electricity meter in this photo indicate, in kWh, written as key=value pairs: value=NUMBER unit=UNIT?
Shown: value=87179 unit=kWh
